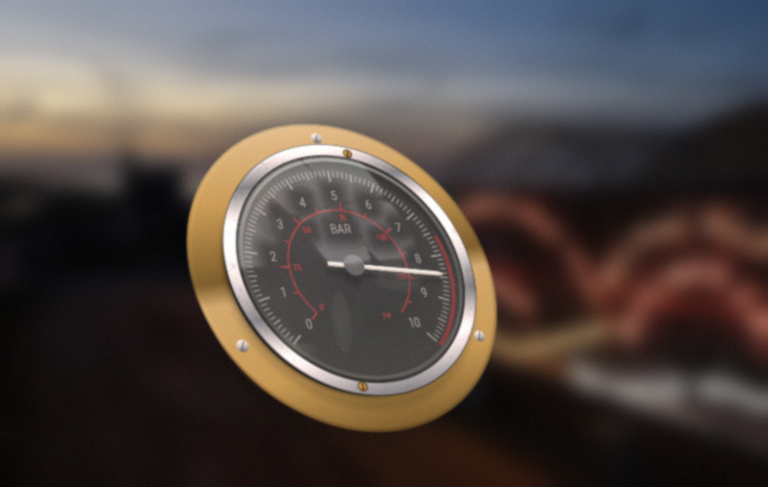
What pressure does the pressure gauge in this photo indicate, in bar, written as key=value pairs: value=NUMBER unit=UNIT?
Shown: value=8.5 unit=bar
